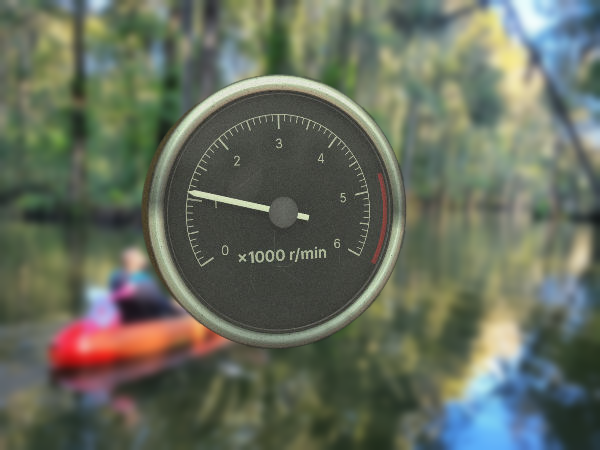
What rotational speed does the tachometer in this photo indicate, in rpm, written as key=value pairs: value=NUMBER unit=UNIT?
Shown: value=1100 unit=rpm
